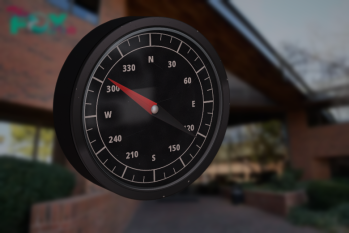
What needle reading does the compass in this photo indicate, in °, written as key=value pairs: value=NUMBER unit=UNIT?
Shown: value=305 unit=°
